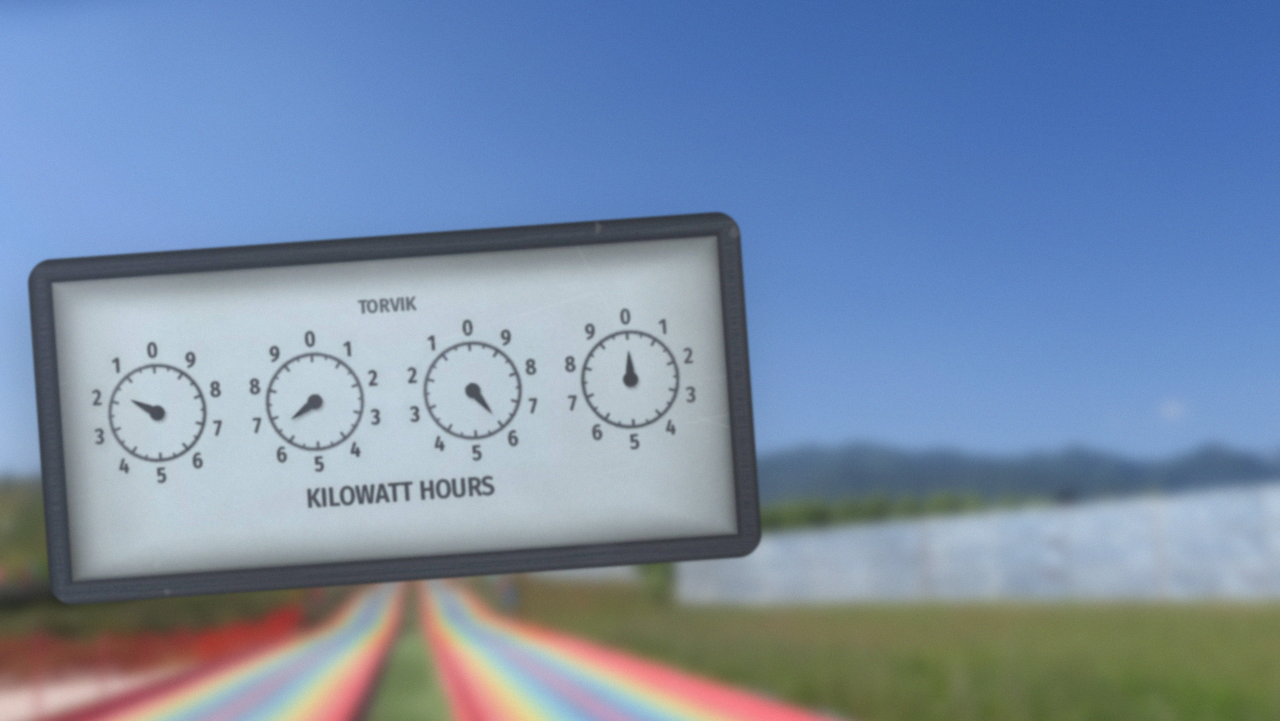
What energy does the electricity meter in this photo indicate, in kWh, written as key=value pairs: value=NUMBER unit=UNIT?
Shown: value=1660 unit=kWh
